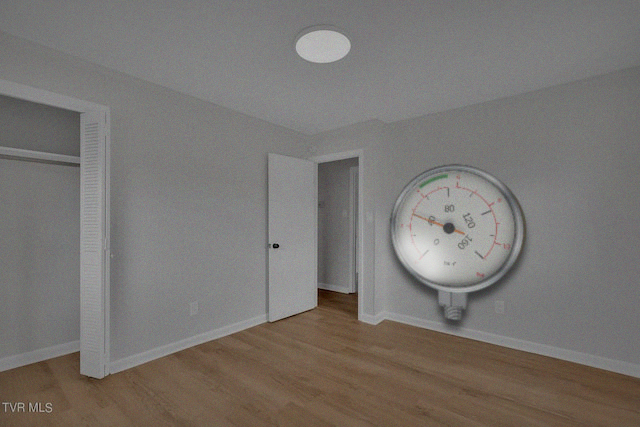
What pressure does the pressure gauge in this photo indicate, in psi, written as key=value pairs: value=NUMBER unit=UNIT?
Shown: value=40 unit=psi
